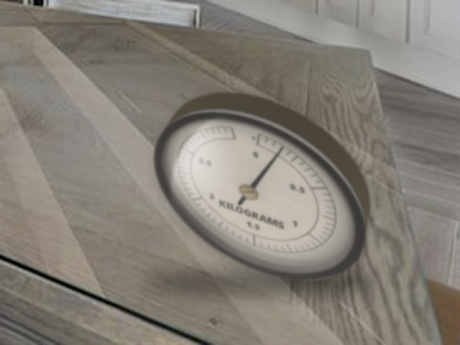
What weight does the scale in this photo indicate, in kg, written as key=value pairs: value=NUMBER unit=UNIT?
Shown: value=0.15 unit=kg
